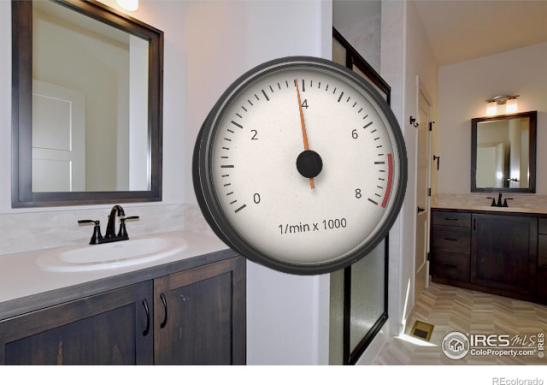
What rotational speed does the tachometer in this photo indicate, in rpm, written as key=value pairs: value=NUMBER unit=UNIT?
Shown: value=3800 unit=rpm
